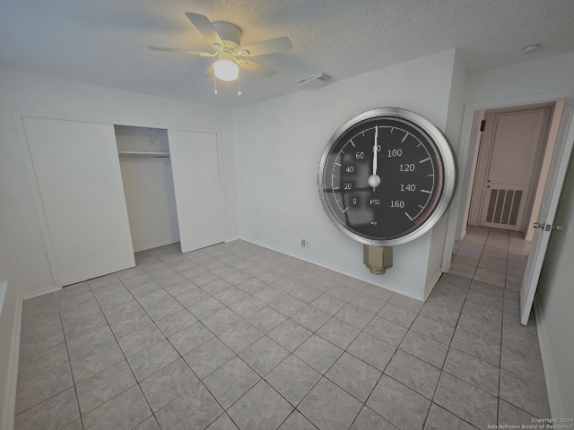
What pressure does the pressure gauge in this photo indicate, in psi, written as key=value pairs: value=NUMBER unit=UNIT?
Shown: value=80 unit=psi
